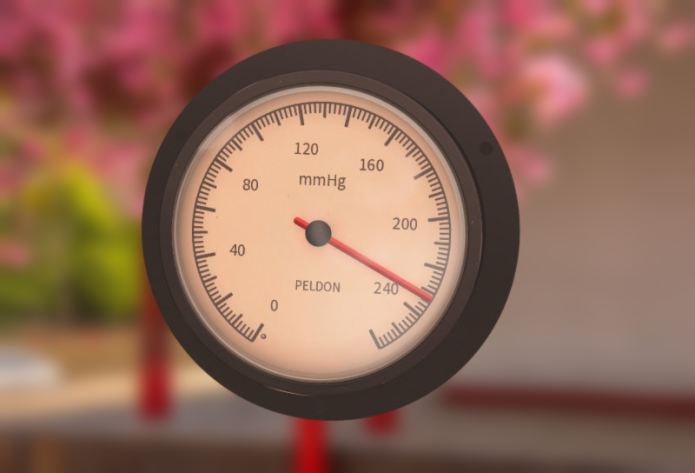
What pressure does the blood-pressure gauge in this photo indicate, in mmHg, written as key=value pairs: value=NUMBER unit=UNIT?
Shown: value=232 unit=mmHg
